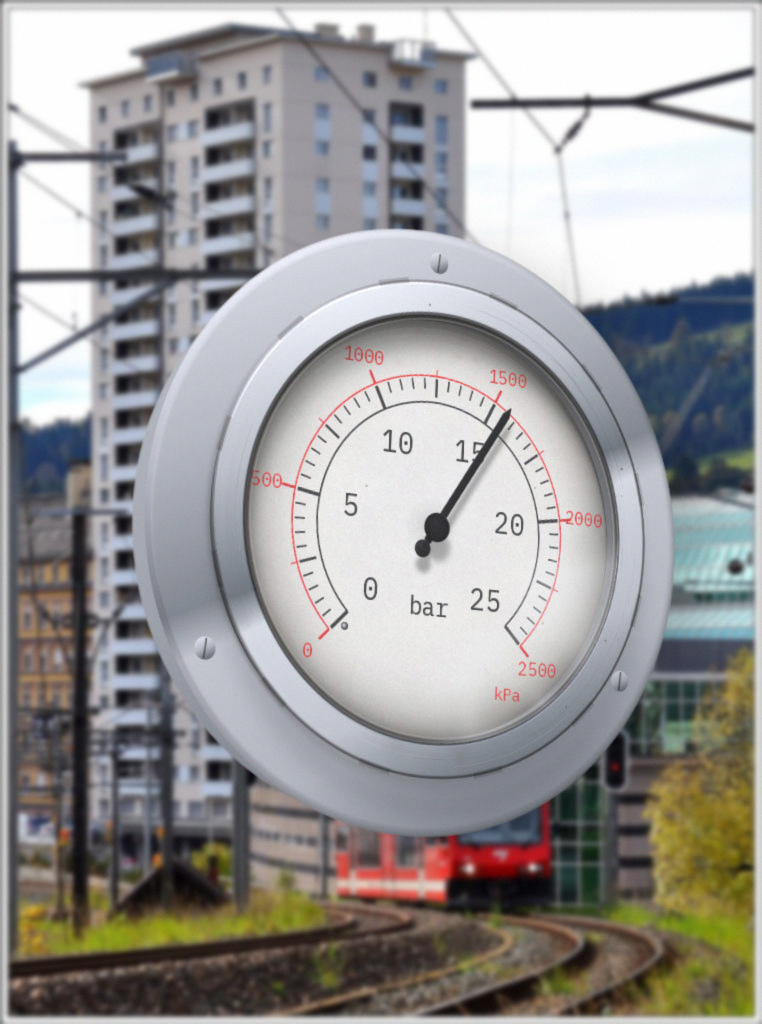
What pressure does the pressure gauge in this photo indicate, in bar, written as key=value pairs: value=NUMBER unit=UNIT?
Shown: value=15.5 unit=bar
